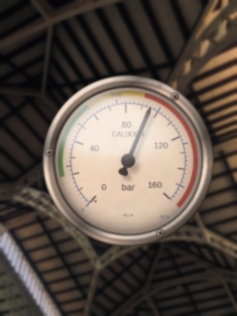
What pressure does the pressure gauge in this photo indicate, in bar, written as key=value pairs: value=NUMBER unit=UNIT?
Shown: value=95 unit=bar
